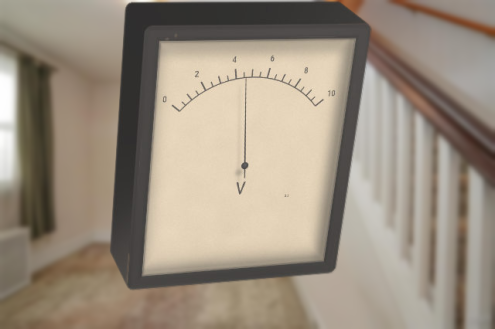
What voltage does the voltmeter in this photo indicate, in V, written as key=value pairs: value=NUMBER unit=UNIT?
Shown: value=4.5 unit=V
